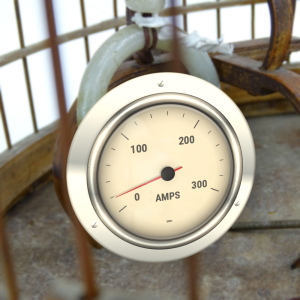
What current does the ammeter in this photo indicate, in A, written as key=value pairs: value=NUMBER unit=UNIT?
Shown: value=20 unit=A
